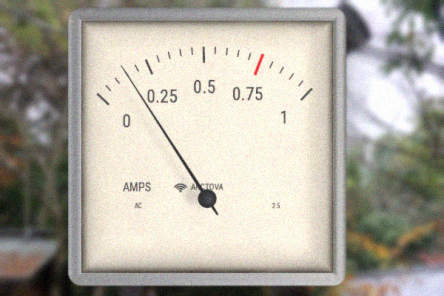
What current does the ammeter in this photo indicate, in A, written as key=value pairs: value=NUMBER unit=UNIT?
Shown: value=0.15 unit=A
